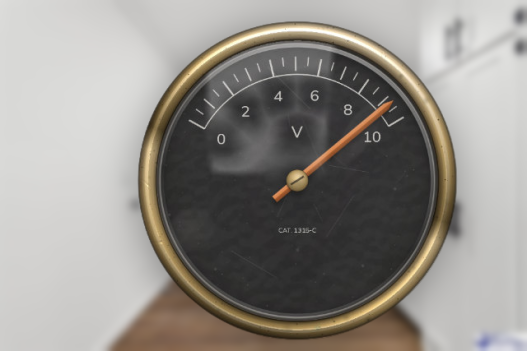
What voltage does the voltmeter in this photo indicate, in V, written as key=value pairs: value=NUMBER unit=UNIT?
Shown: value=9.25 unit=V
